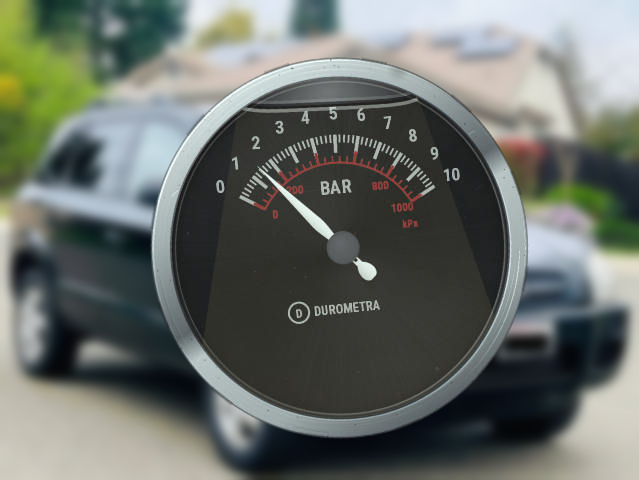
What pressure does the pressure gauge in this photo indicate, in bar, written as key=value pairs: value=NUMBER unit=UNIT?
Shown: value=1.4 unit=bar
